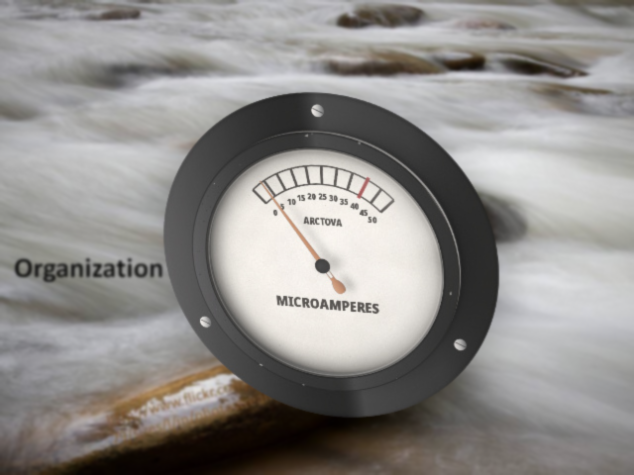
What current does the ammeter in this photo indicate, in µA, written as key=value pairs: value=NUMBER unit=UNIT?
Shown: value=5 unit=µA
